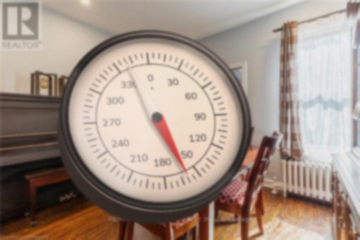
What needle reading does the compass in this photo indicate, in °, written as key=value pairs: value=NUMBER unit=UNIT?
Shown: value=160 unit=°
